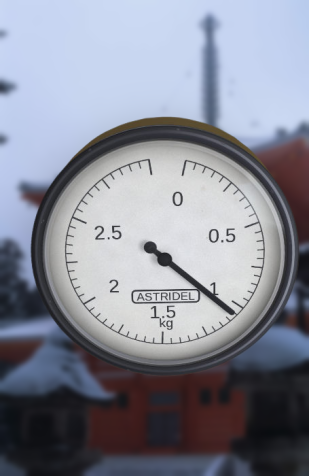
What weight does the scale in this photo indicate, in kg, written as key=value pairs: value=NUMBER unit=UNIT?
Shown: value=1.05 unit=kg
